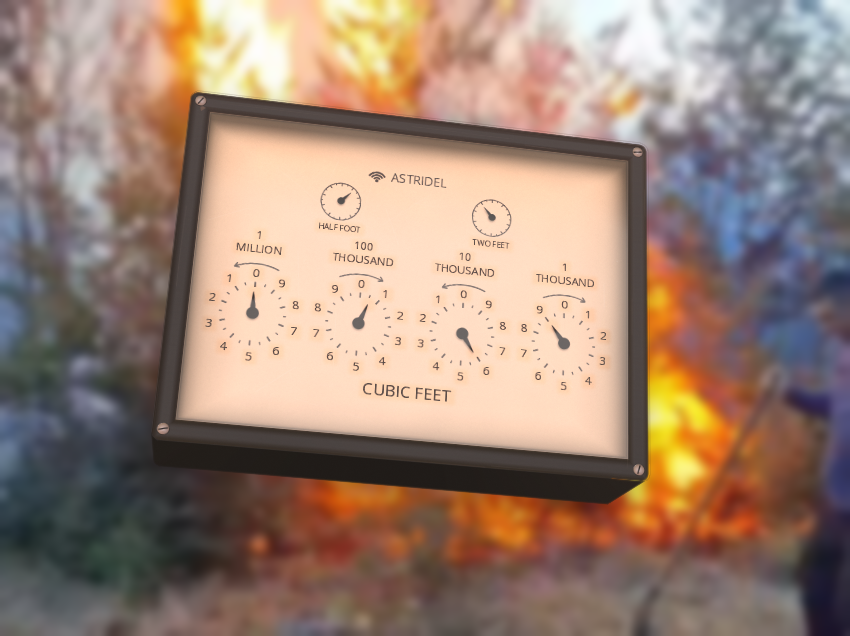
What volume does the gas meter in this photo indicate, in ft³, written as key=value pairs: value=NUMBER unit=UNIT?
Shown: value=5900 unit=ft³
